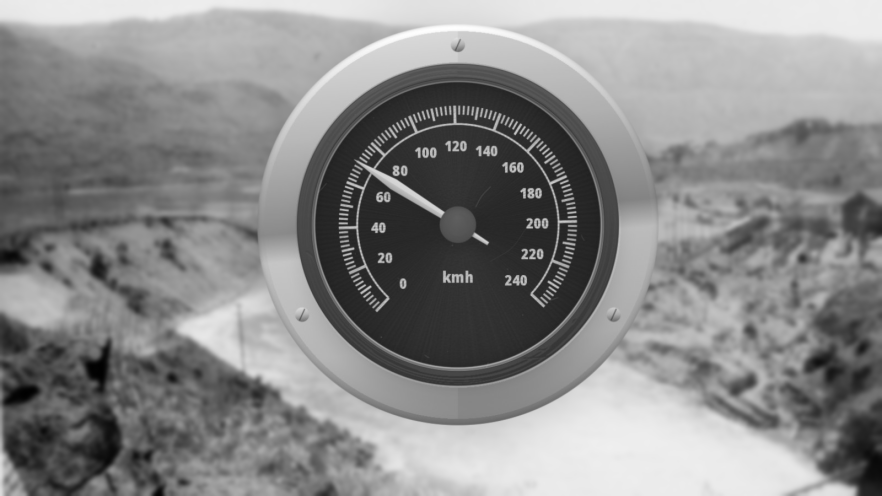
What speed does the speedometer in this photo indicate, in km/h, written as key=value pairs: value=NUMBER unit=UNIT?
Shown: value=70 unit=km/h
